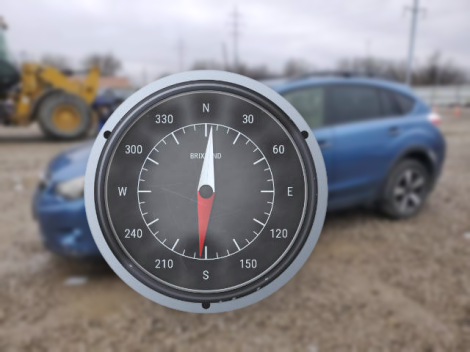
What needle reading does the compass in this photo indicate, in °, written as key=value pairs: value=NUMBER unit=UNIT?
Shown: value=185 unit=°
